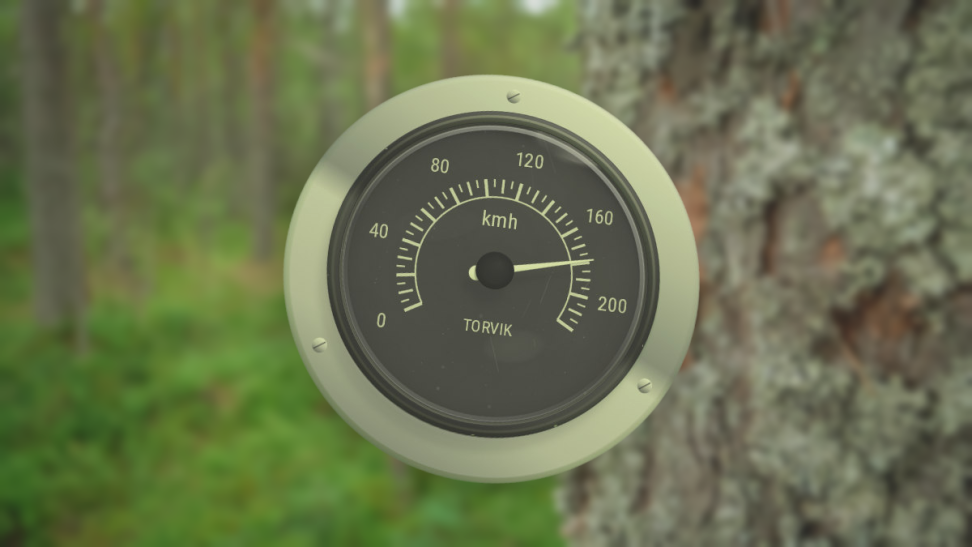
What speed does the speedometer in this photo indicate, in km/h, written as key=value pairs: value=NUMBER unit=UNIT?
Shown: value=180 unit=km/h
